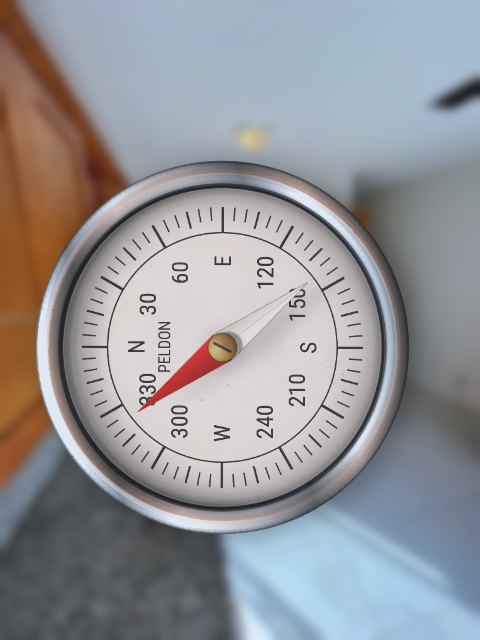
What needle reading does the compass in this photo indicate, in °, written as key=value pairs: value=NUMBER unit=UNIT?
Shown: value=322.5 unit=°
